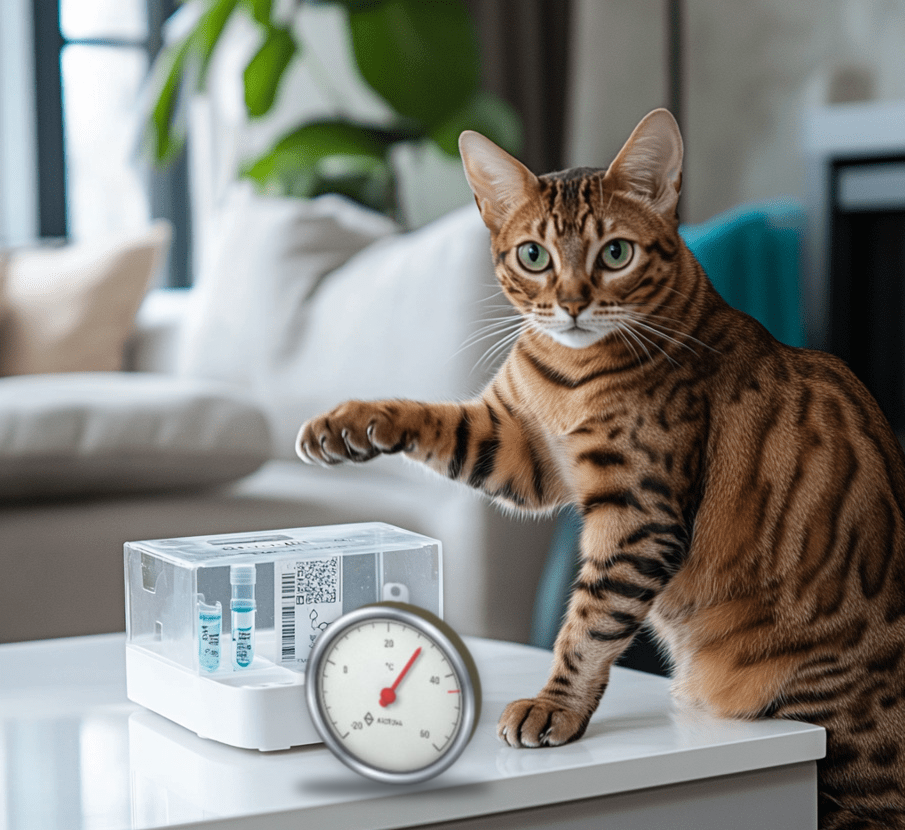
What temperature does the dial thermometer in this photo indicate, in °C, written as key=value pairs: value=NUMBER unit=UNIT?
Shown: value=30 unit=°C
